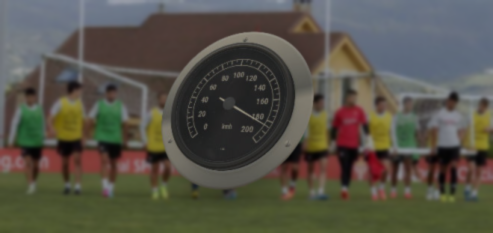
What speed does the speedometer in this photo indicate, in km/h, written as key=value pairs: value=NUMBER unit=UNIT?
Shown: value=185 unit=km/h
